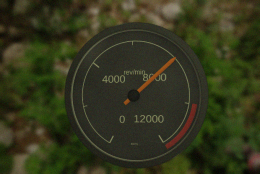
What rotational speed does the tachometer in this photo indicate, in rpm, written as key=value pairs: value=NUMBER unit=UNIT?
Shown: value=8000 unit=rpm
